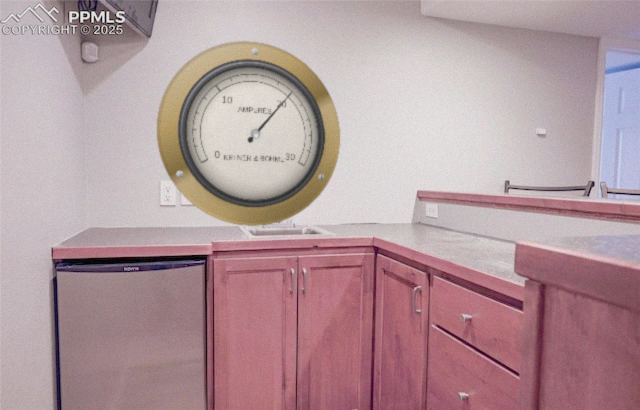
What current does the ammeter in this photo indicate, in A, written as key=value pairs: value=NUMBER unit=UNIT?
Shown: value=20 unit=A
